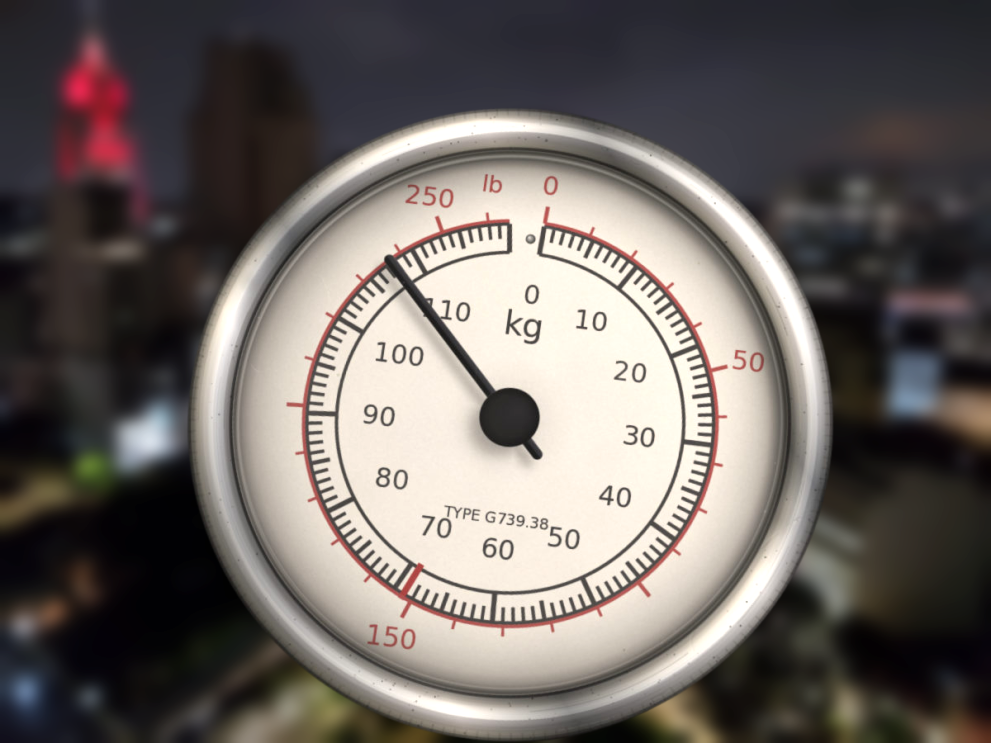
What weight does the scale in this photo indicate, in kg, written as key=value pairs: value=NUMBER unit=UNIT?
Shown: value=107.5 unit=kg
